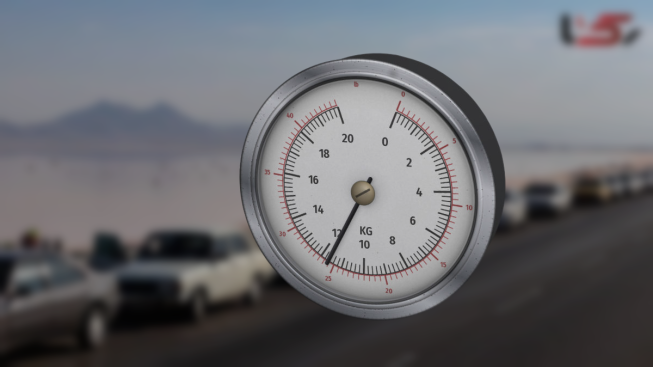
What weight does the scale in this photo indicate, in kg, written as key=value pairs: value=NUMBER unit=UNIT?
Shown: value=11.6 unit=kg
